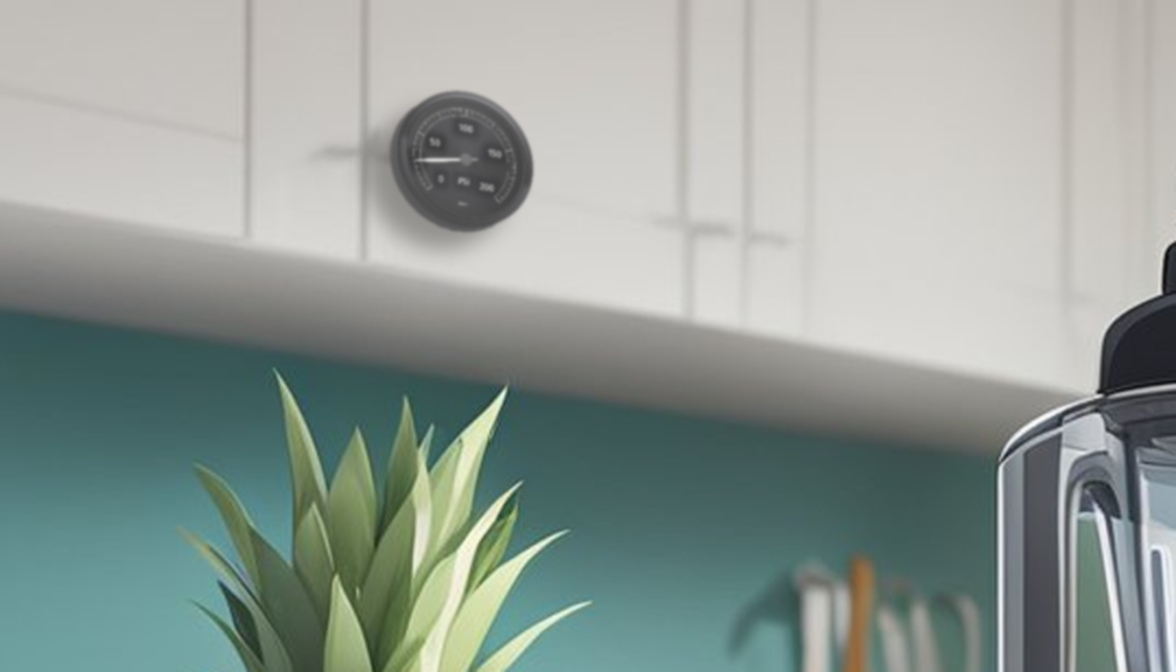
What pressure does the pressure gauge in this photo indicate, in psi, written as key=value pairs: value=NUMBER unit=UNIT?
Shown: value=25 unit=psi
